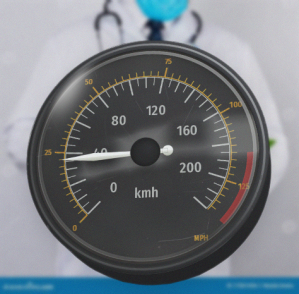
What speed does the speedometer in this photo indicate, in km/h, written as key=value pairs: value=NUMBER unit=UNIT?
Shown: value=35 unit=km/h
